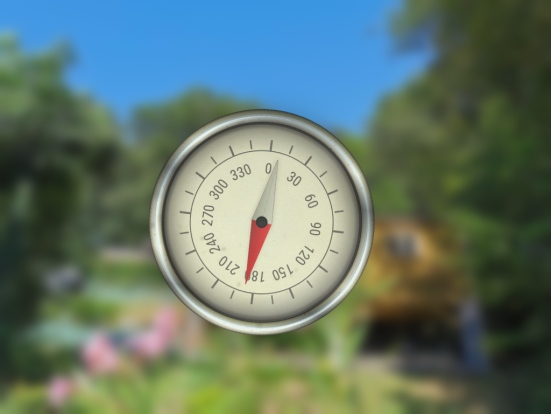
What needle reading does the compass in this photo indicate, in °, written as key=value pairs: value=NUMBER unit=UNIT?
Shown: value=187.5 unit=°
